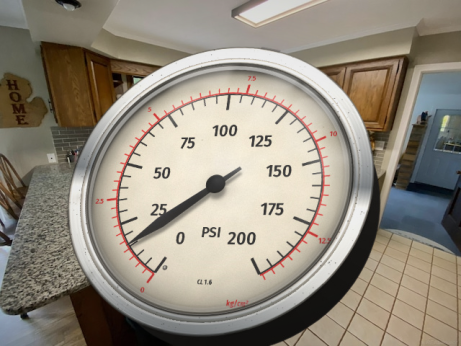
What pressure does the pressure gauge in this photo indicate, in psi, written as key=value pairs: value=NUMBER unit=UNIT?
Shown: value=15 unit=psi
